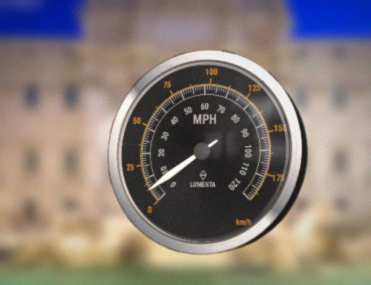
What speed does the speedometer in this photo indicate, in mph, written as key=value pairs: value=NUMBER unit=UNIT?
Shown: value=5 unit=mph
